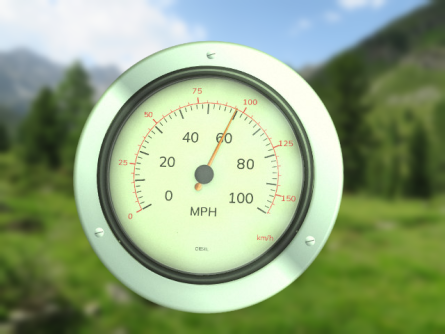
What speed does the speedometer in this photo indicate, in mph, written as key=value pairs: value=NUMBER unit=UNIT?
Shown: value=60 unit=mph
